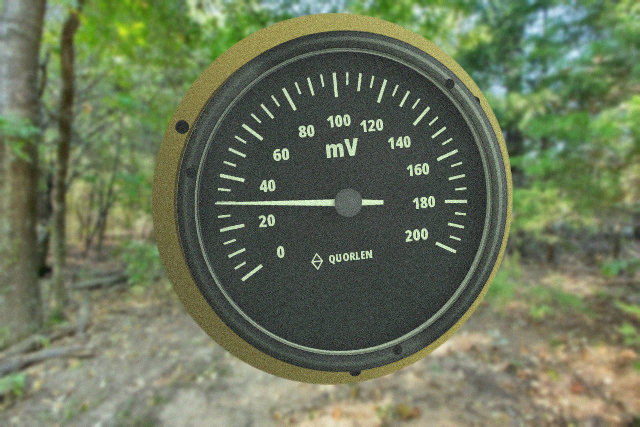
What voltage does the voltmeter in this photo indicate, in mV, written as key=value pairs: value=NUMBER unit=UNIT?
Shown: value=30 unit=mV
